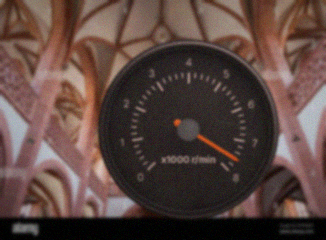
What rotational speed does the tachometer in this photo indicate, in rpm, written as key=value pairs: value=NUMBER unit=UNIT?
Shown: value=7600 unit=rpm
